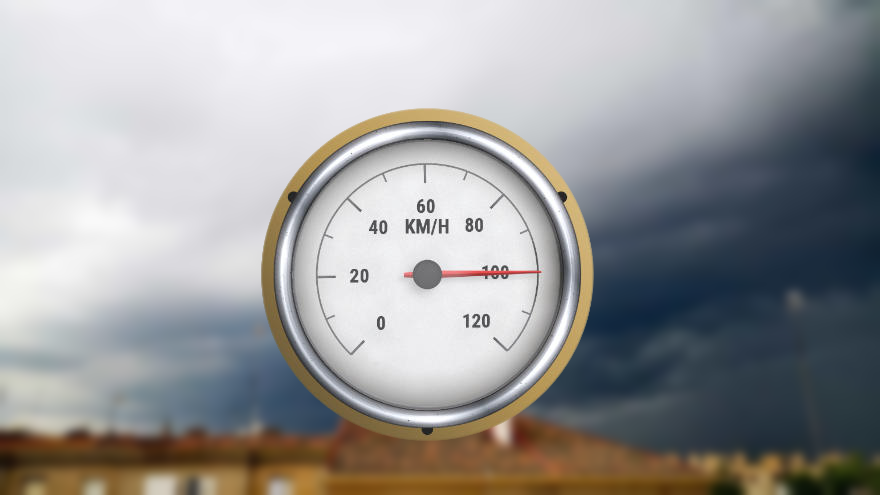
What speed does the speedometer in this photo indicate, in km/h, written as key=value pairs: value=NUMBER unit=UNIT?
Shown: value=100 unit=km/h
